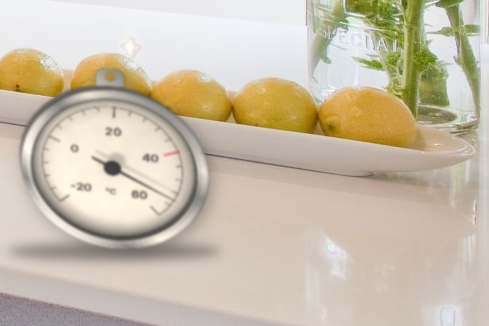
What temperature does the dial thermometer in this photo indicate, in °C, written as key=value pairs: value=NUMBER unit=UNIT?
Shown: value=54 unit=°C
